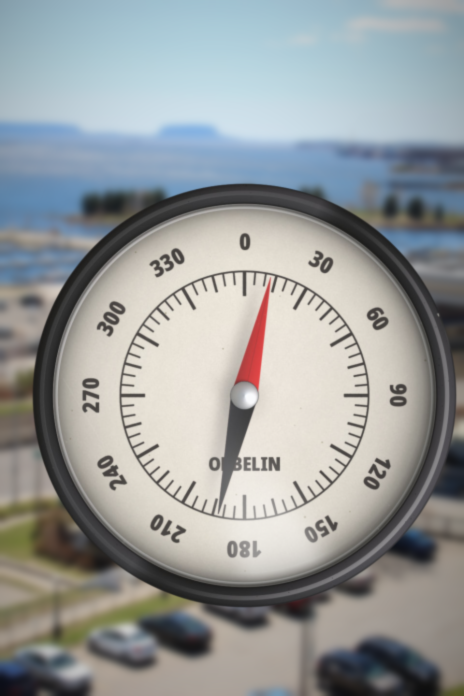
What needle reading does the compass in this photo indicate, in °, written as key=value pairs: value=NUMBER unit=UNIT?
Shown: value=12.5 unit=°
